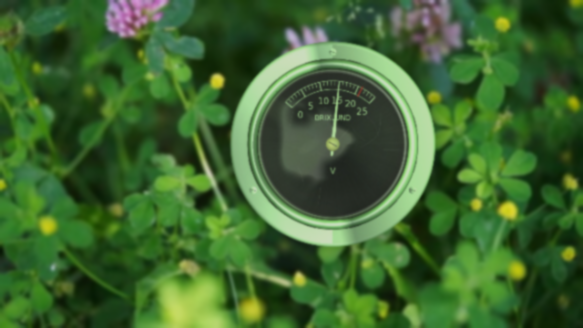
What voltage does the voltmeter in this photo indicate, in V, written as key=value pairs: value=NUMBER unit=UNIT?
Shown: value=15 unit=V
